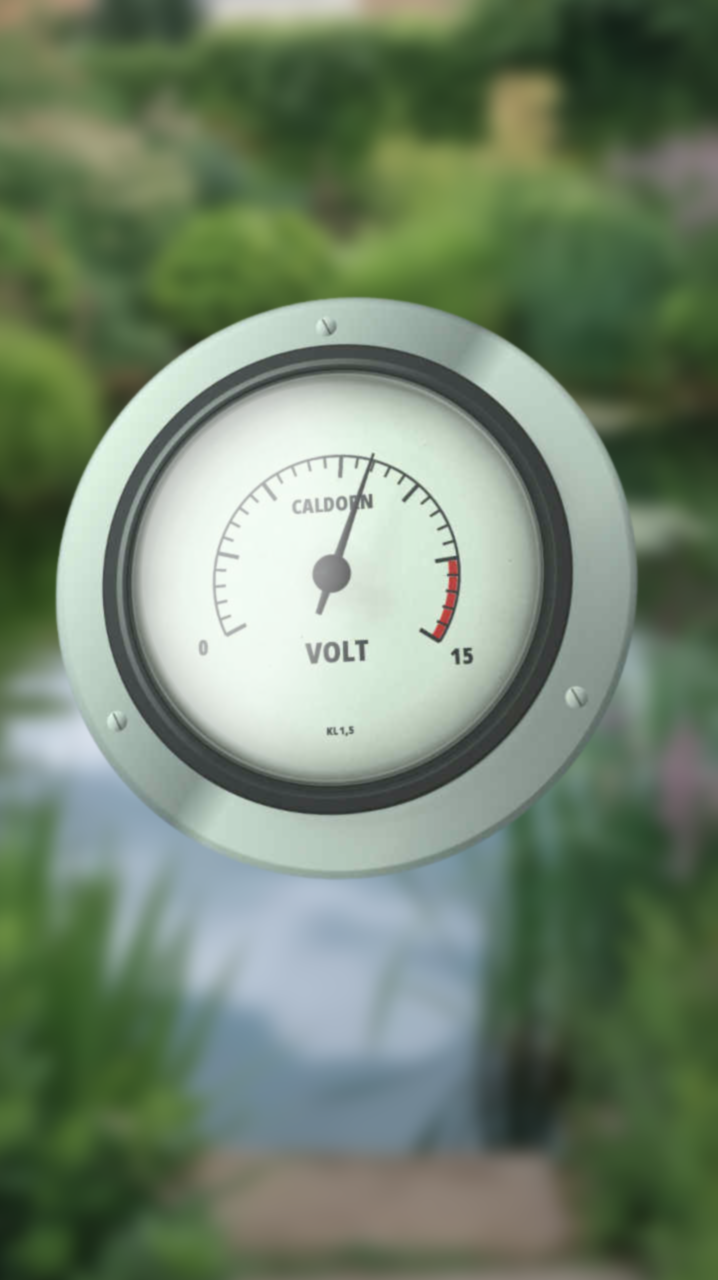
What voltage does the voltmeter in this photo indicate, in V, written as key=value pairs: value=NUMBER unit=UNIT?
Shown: value=8.5 unit=V
